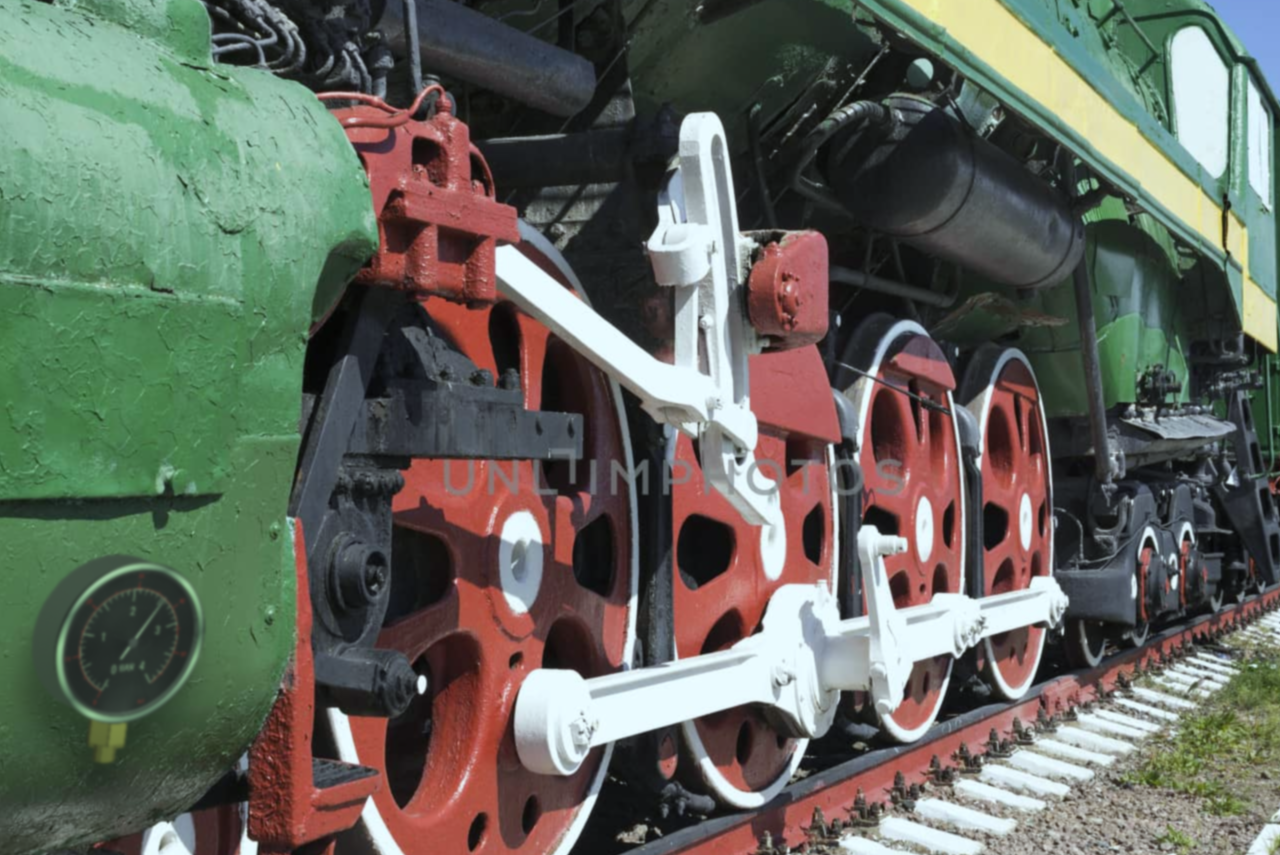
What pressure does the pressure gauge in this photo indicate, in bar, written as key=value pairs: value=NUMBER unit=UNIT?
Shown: value=2.5 unit=bar
